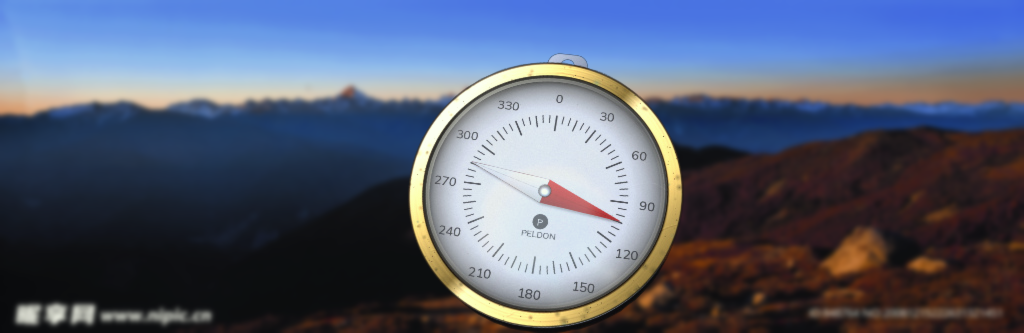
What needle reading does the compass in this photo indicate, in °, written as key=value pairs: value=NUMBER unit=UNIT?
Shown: value=105 unit=°
